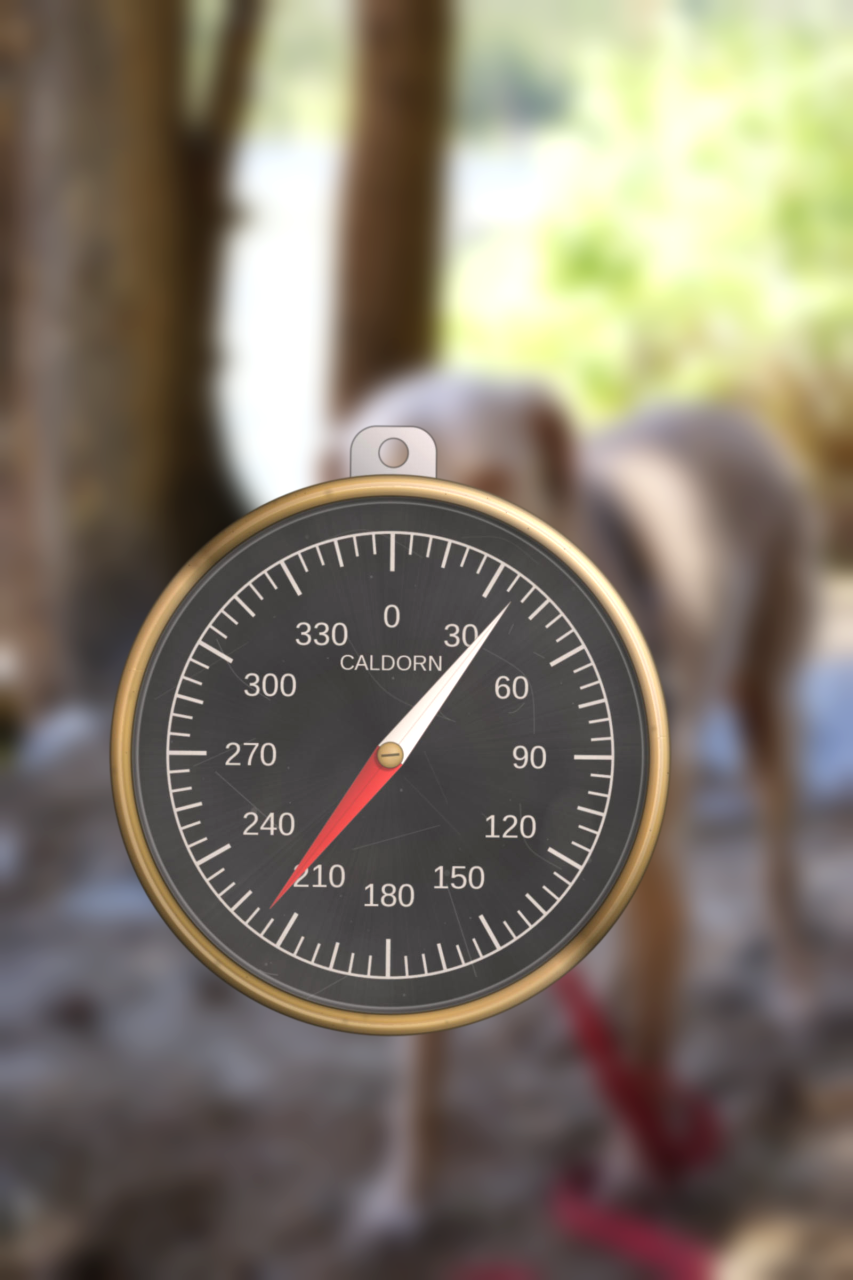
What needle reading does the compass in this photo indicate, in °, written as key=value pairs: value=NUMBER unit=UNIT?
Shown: value=217.5 unit=°
